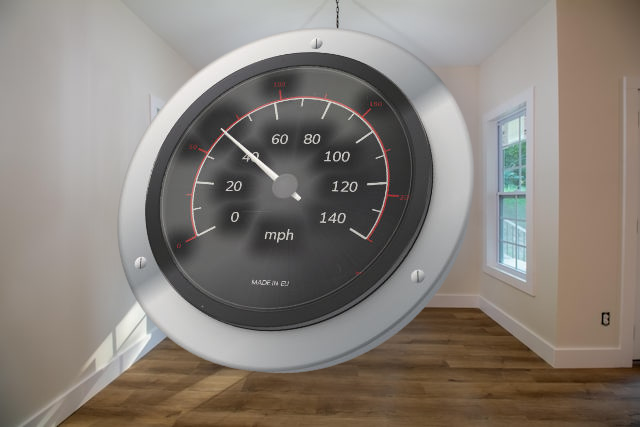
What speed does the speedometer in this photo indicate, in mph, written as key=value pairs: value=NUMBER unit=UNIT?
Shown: value=40 unit=mph
